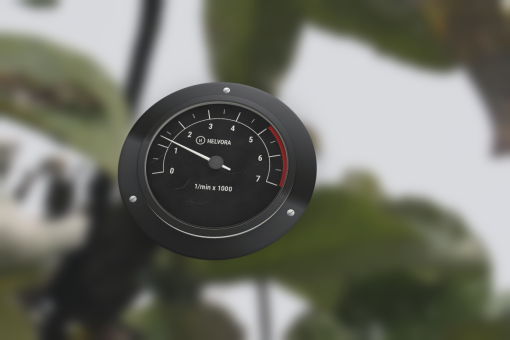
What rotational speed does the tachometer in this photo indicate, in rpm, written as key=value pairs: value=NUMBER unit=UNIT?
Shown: value=1250 unit=rpm
